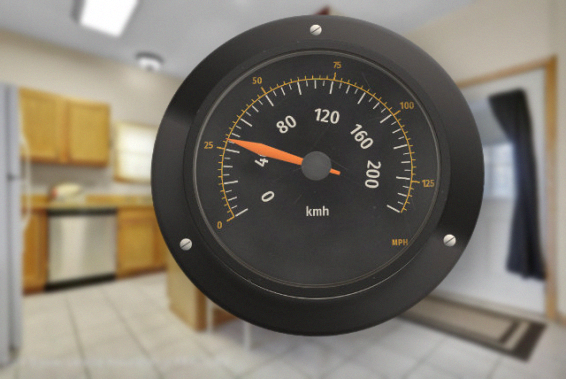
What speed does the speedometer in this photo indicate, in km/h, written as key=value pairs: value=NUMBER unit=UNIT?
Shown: value=45 unit=km/h
